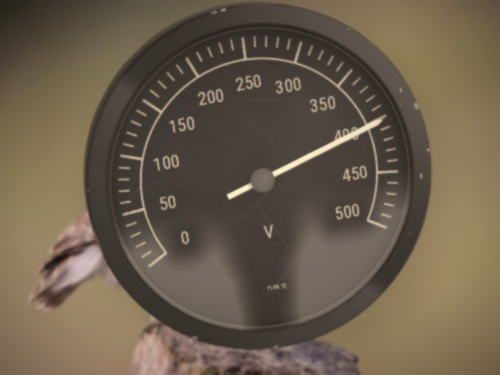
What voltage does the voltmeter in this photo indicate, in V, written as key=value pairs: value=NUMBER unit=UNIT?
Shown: value=400 unit=V
